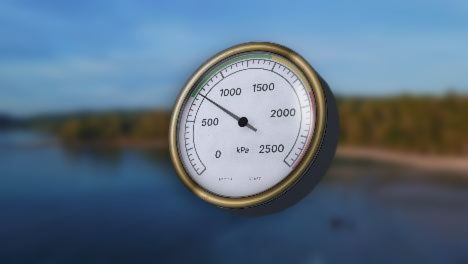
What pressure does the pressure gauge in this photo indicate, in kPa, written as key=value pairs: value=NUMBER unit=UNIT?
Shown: value=750 unit=kPa
